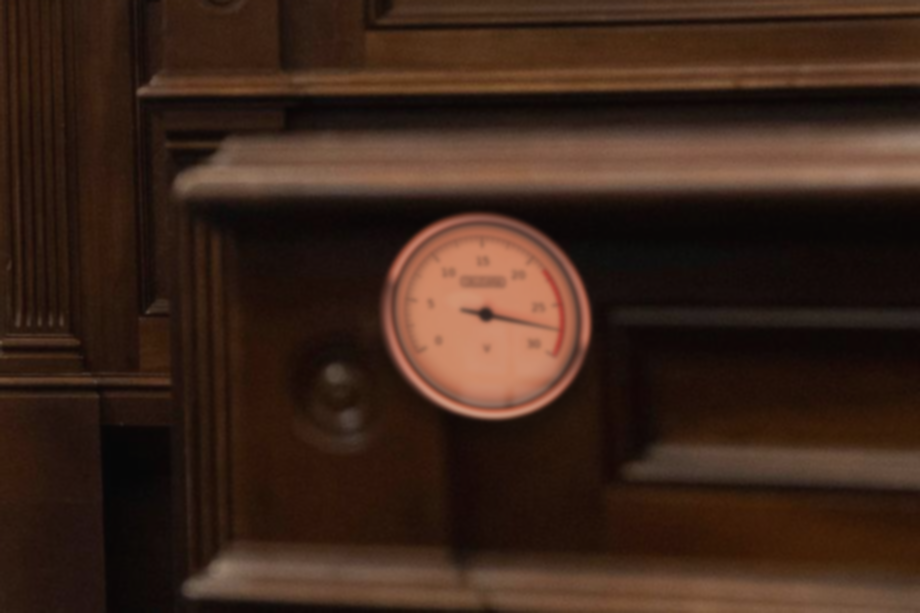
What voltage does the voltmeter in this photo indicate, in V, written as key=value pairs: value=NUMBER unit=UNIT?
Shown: value=27.5 unit=V
